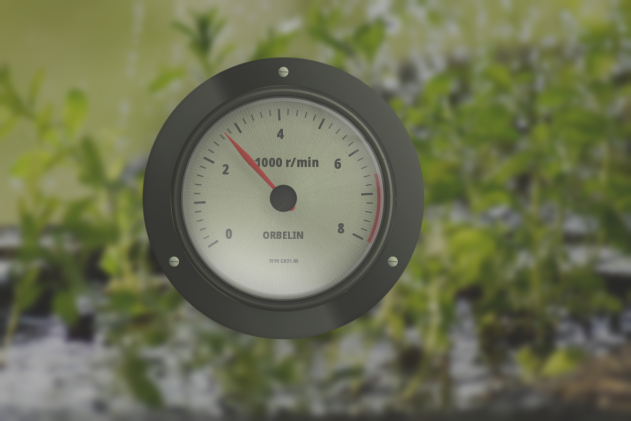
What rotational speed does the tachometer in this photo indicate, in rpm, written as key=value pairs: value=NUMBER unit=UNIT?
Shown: value=2700 unit=rpm
